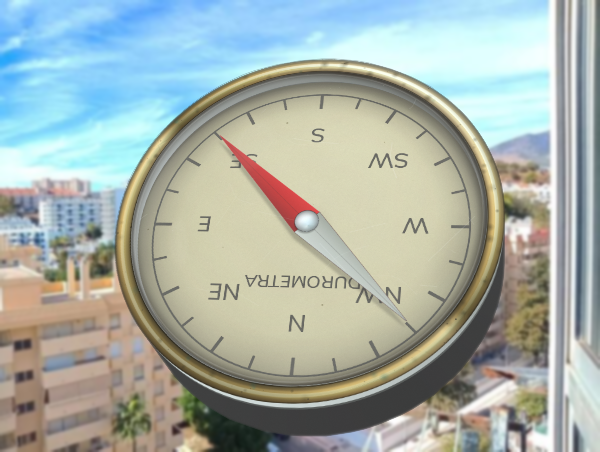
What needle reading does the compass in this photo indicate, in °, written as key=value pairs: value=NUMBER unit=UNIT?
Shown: value=135 unit=°
